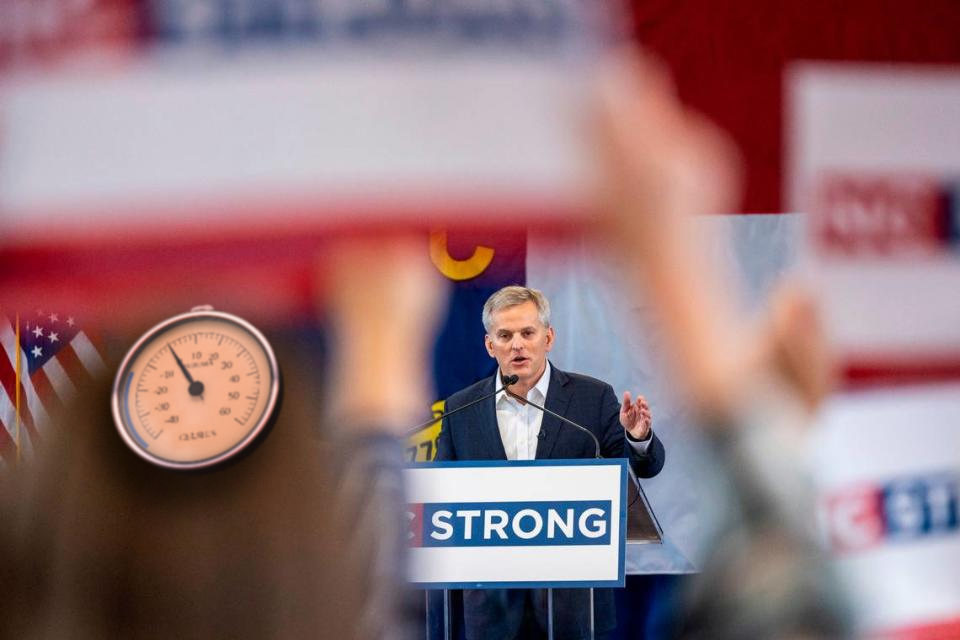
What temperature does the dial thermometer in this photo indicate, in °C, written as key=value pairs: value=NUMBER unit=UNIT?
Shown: value=0 unit=°C
